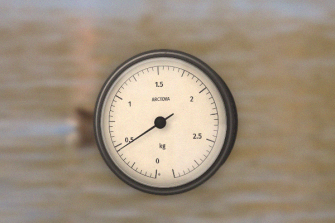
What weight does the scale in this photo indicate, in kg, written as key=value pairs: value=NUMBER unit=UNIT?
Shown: value=0.45 unit=kg
